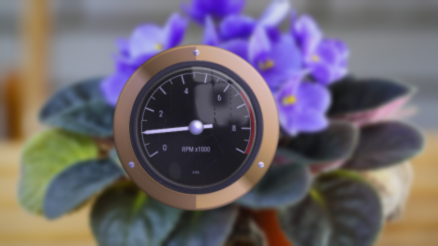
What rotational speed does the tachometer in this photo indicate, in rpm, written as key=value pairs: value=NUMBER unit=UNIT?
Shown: value=1000 unit=rpm
